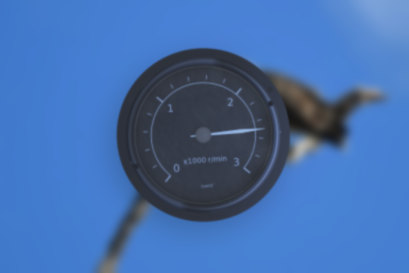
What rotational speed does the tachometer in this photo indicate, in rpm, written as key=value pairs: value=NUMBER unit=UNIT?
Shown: value=2500 unit=rpm
